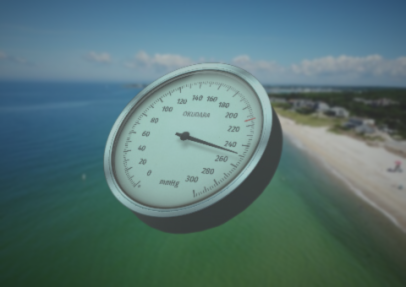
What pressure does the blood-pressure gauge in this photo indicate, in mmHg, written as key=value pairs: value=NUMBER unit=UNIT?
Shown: value=250 unit=mmHg
